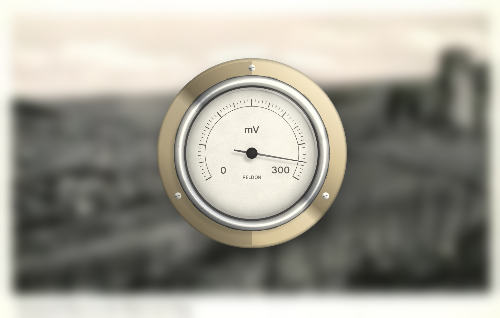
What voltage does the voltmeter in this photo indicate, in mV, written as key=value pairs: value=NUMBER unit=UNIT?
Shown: value=275 unit=mV
